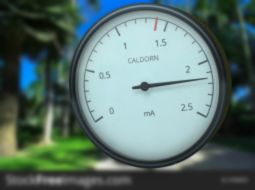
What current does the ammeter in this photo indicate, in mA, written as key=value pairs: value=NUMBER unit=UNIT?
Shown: value=2.15 unit=mA
